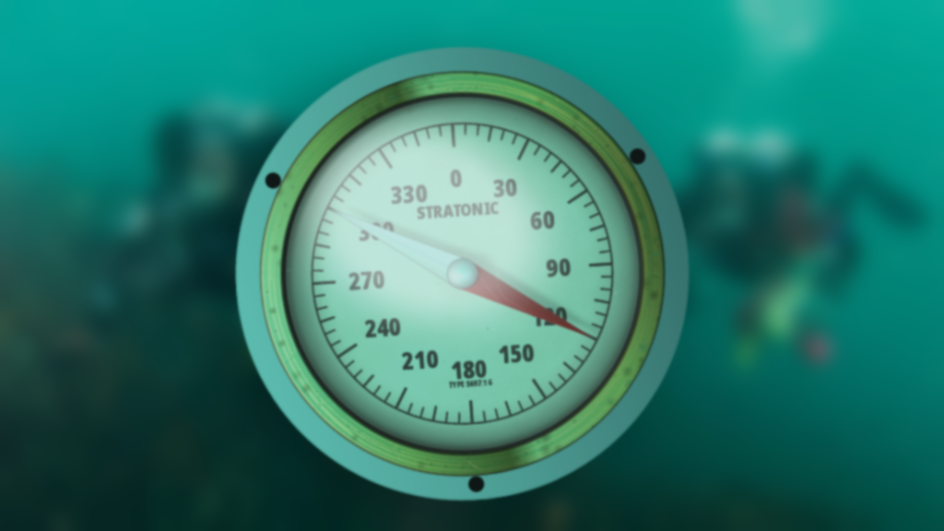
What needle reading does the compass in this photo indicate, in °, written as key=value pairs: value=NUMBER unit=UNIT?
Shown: value=120 unit=°
